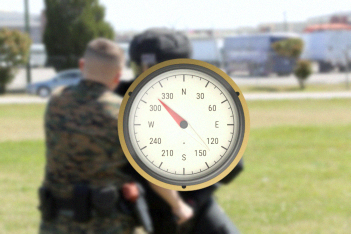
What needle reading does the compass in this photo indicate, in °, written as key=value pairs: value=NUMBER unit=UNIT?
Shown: value=315 unit=°
